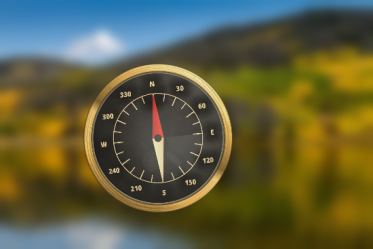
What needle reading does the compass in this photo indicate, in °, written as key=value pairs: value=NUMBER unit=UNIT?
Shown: value=0 unit=°
